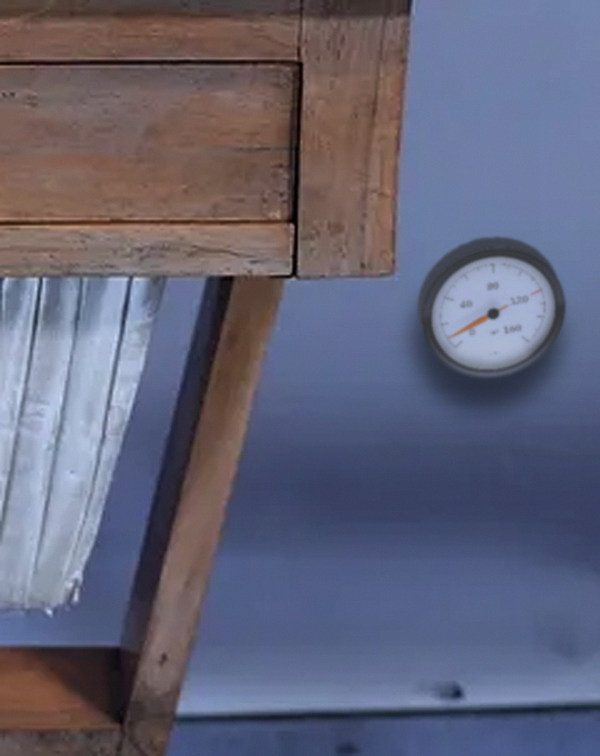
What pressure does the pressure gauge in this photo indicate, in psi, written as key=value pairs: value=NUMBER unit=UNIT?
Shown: value=10 unit=psi
